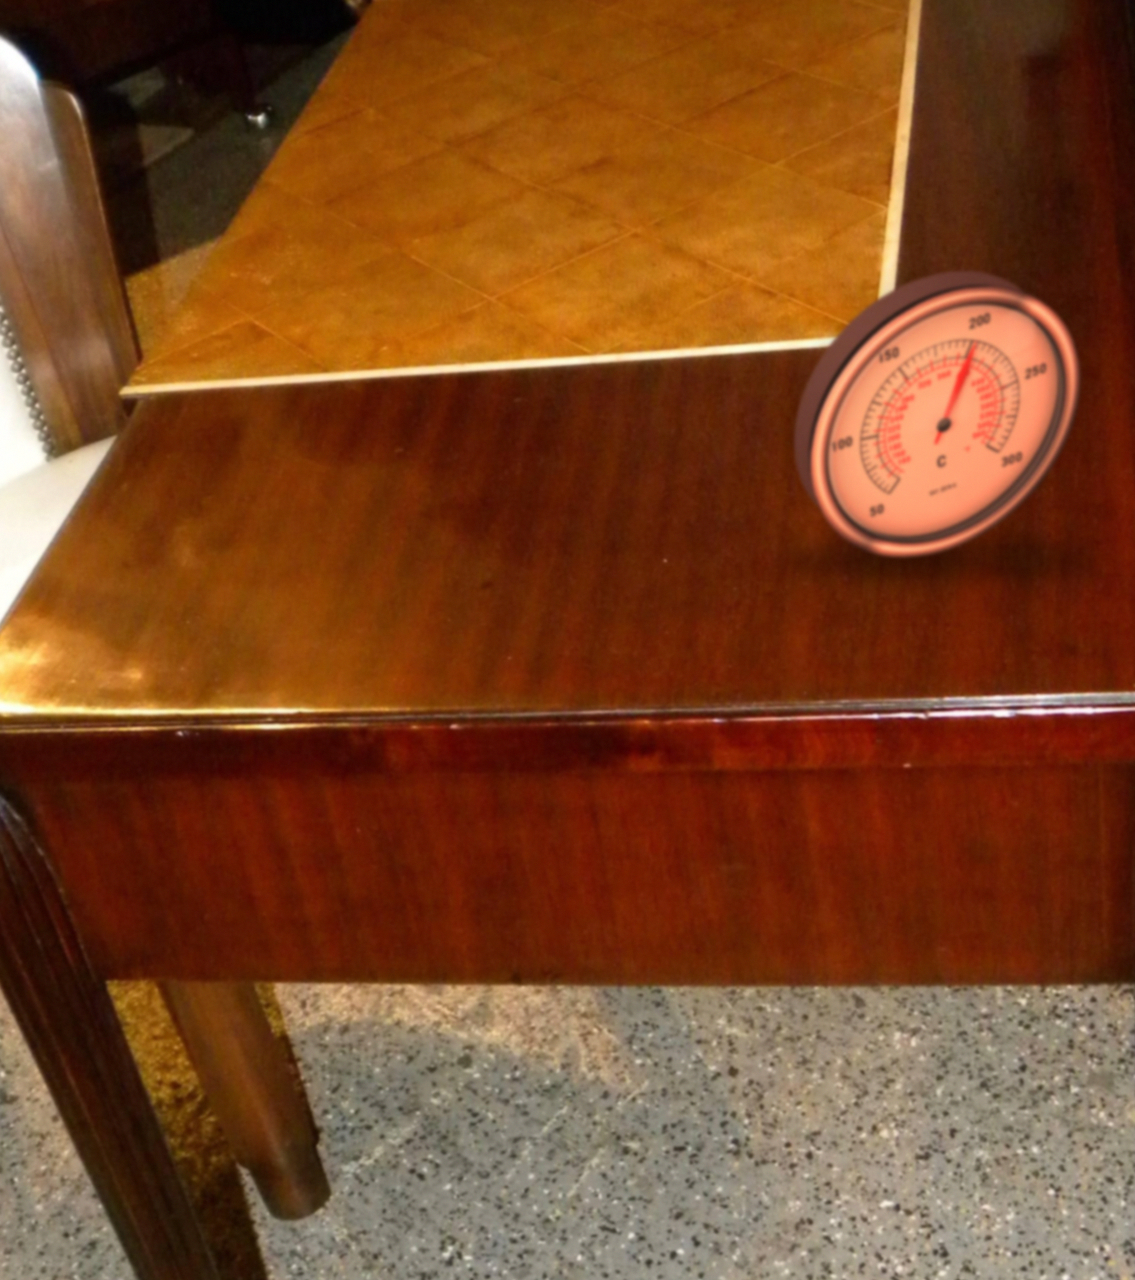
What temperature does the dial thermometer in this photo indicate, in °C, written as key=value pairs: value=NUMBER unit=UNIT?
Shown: value=200 unit=°C
